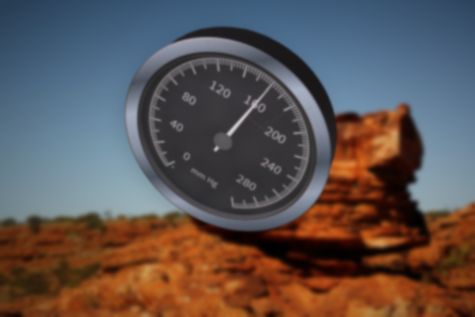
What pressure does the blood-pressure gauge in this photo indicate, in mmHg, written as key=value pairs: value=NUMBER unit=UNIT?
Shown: value=160 unit=mmHg
